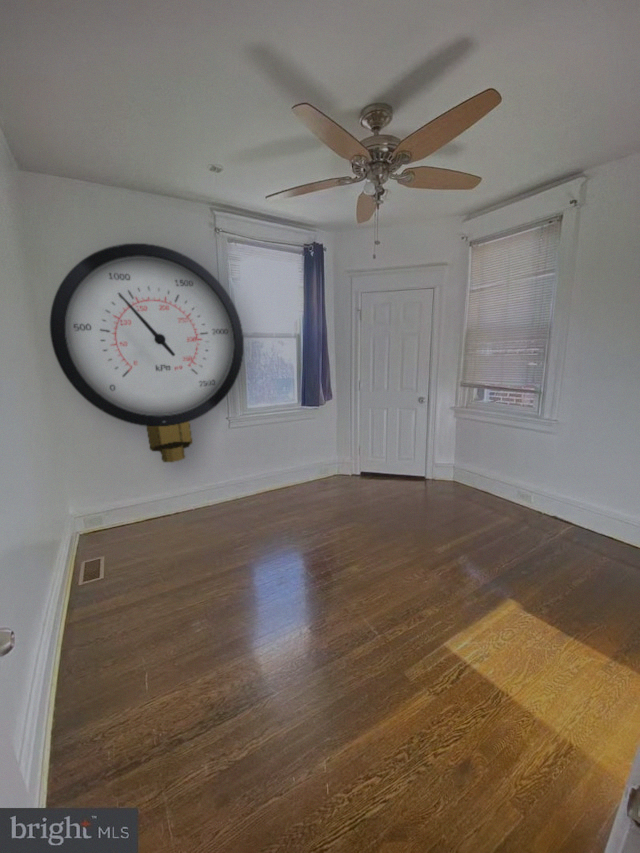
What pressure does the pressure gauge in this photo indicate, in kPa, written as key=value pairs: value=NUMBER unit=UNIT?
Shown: value=900 unit=kPa
